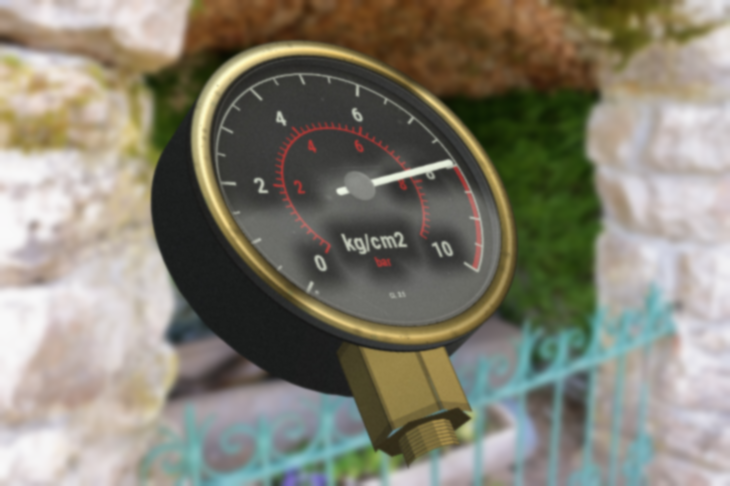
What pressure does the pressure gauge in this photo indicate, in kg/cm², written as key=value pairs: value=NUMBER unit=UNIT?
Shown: value=8 unit=kg/cm²
